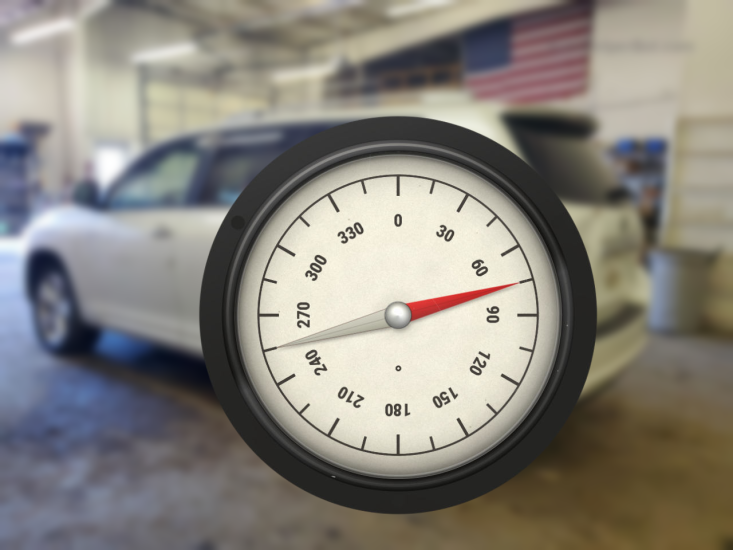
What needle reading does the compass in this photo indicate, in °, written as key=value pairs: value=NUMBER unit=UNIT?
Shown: value=75 unit=°
